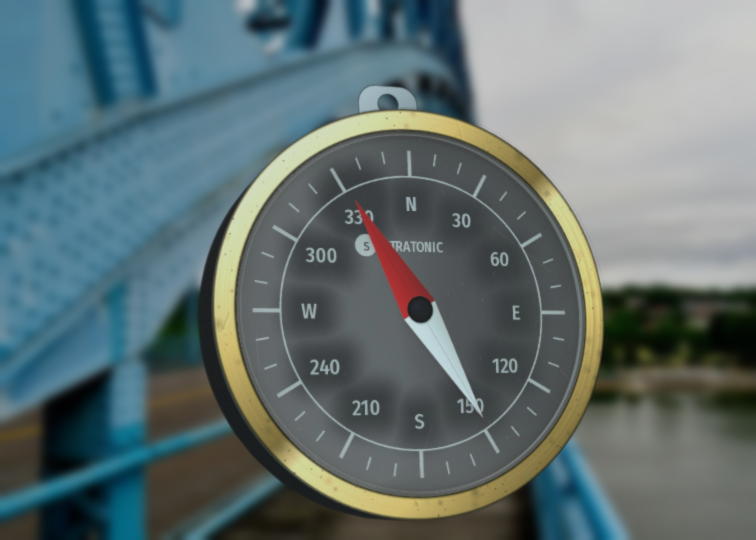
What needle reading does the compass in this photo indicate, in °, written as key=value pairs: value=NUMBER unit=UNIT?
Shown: value=330 unit=°
